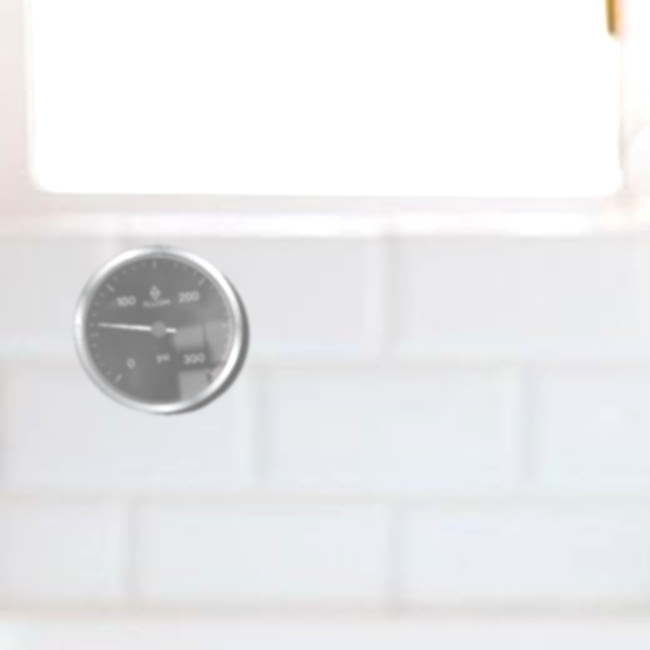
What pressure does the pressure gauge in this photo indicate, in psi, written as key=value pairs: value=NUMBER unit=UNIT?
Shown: value=60 unit=psi
